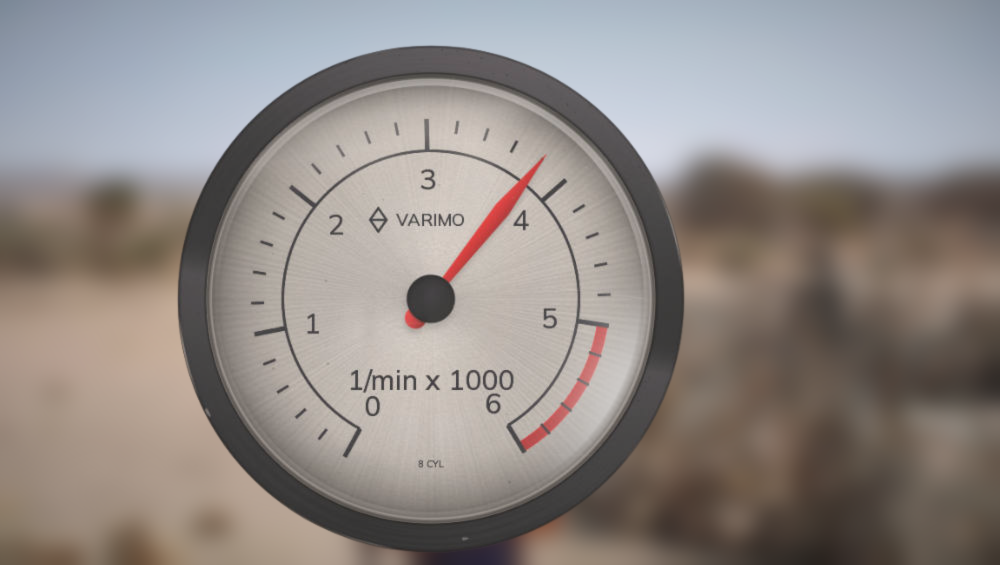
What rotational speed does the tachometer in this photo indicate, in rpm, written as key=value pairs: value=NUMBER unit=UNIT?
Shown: value=3800 unit=rpm
